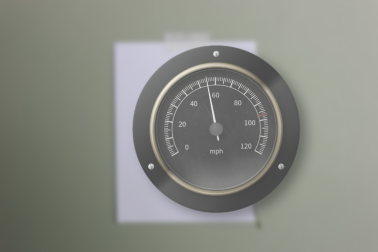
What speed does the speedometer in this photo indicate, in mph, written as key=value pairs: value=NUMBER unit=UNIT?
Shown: value=55 unit=mph
